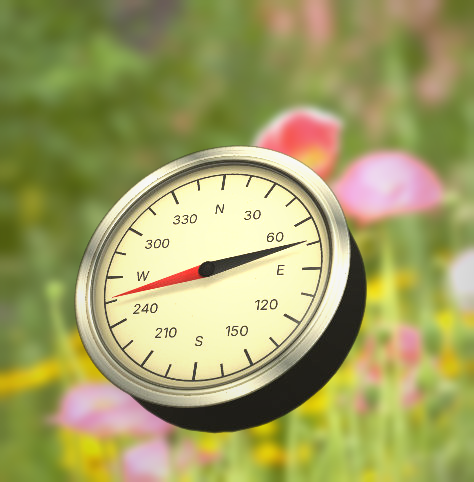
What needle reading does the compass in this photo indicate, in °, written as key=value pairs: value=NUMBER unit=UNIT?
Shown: value=255 unit=°
